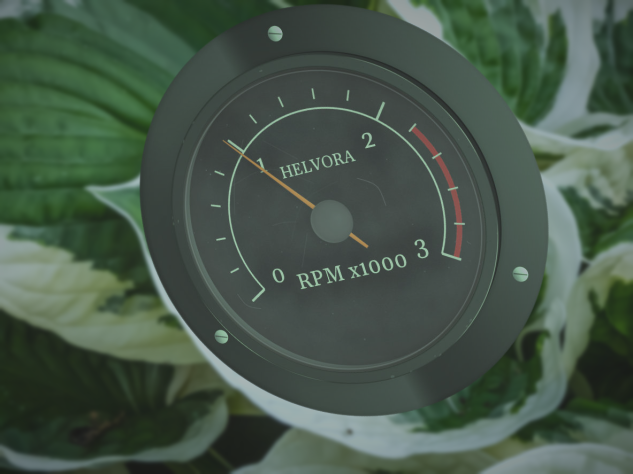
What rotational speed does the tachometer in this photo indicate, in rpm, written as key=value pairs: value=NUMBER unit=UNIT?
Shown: value=1000 unit=rpm
